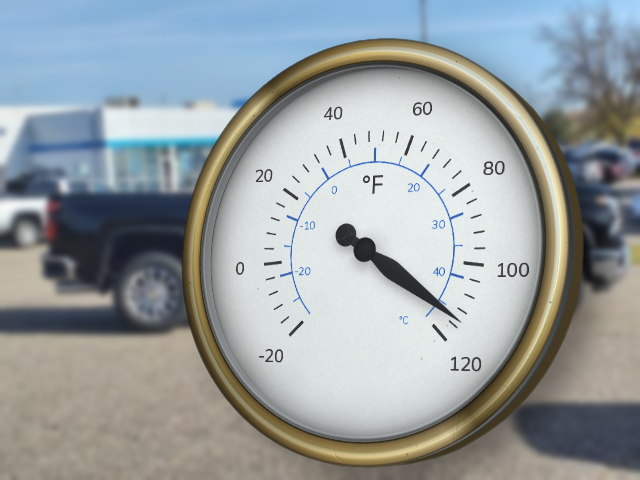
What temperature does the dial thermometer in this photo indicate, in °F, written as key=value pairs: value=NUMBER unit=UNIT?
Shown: value=114 unit=°F
